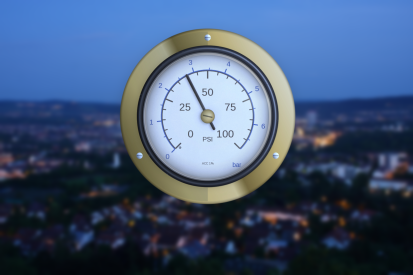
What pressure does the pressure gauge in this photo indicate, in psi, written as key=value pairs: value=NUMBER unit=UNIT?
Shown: value=40 unit=psi
